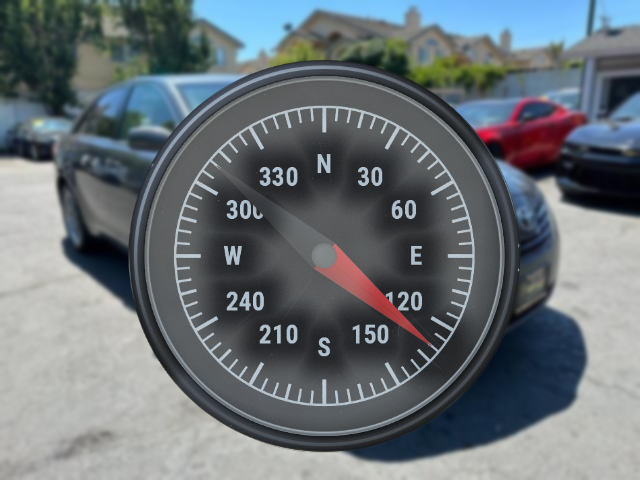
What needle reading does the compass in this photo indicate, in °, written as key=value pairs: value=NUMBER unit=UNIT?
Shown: value=130 unit=°
